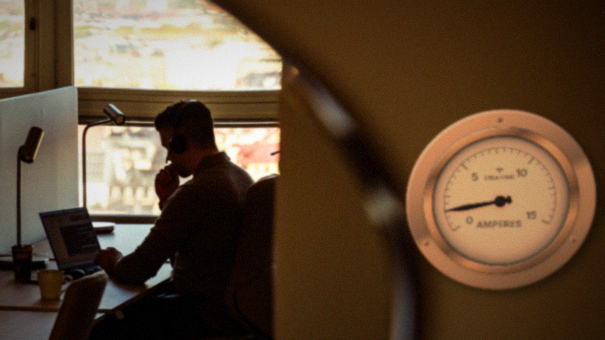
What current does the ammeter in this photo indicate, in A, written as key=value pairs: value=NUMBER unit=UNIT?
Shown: value=1.5 unit=A
